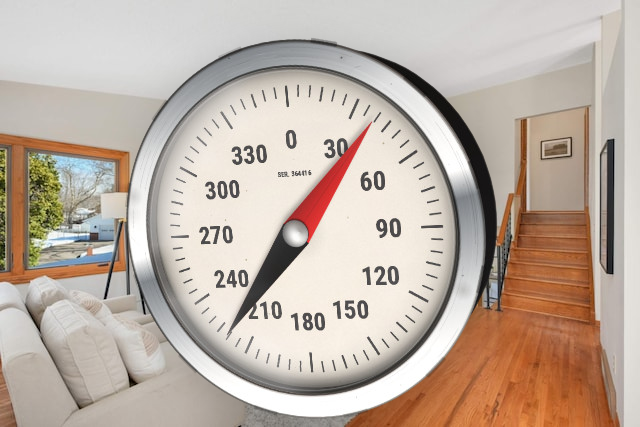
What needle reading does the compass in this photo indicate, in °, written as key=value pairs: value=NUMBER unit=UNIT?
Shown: value=40 unit=°
